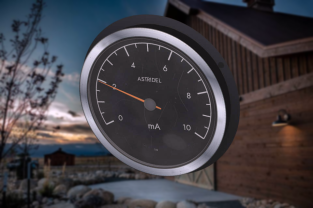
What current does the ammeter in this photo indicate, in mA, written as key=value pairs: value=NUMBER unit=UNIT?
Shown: value=2 unit=mA
